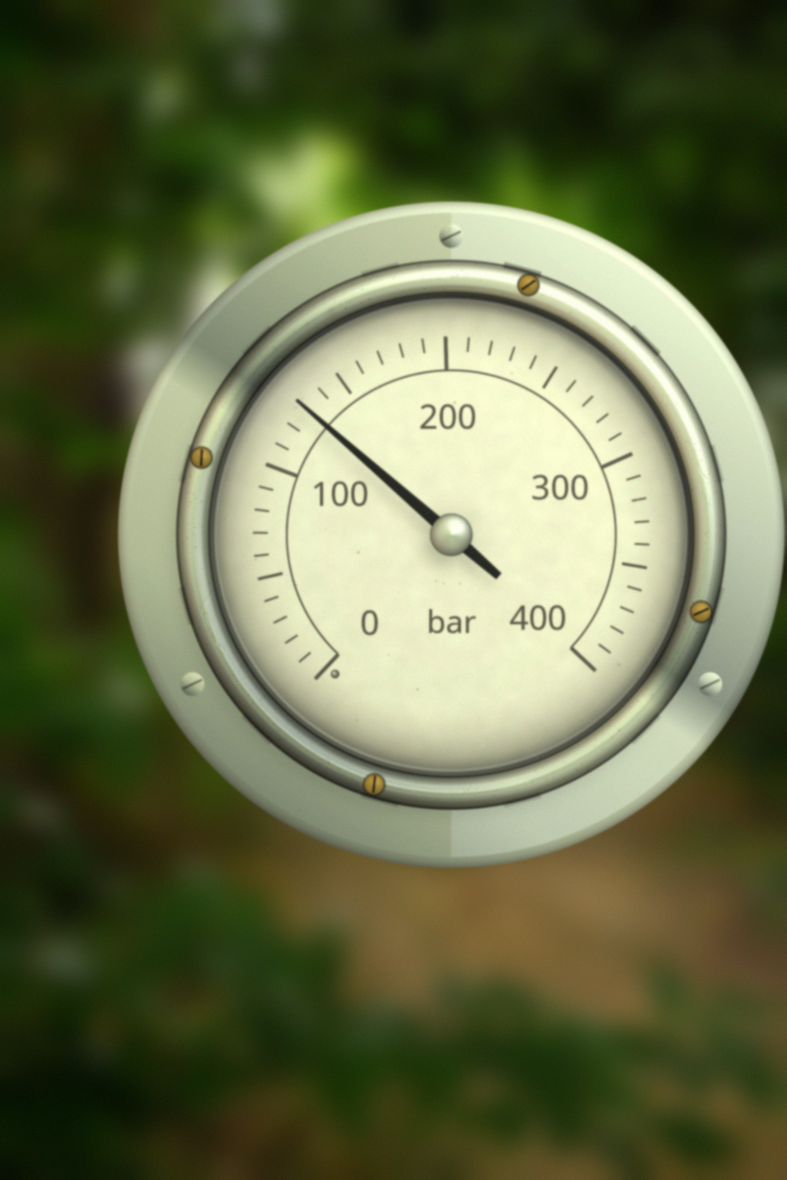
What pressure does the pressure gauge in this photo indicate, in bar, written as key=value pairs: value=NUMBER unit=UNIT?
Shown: value=130 unit=bar
